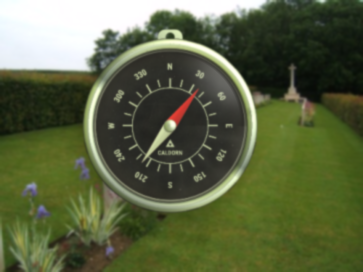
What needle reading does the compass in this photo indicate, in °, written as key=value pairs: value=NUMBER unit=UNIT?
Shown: value=37.5 unit=°
